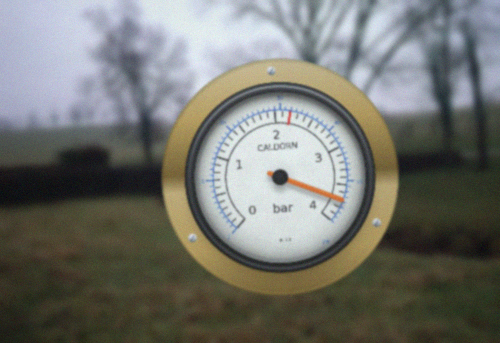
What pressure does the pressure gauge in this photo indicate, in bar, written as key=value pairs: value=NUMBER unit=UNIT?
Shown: value=3.7 unit=bar
